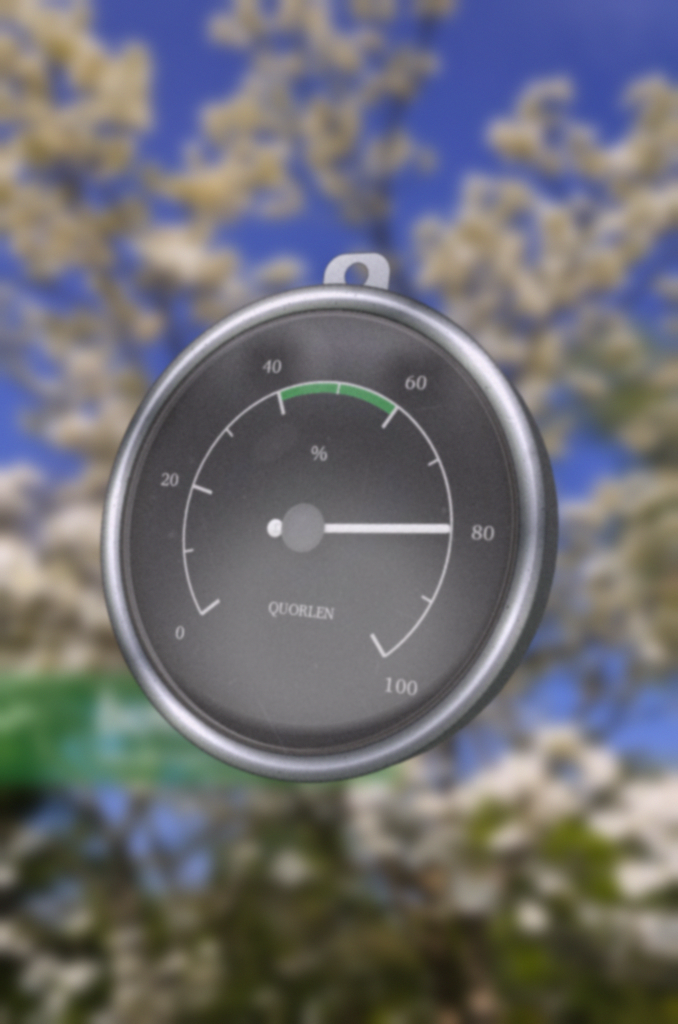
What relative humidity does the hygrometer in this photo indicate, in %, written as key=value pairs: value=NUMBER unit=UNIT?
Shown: value=80 unit=%
